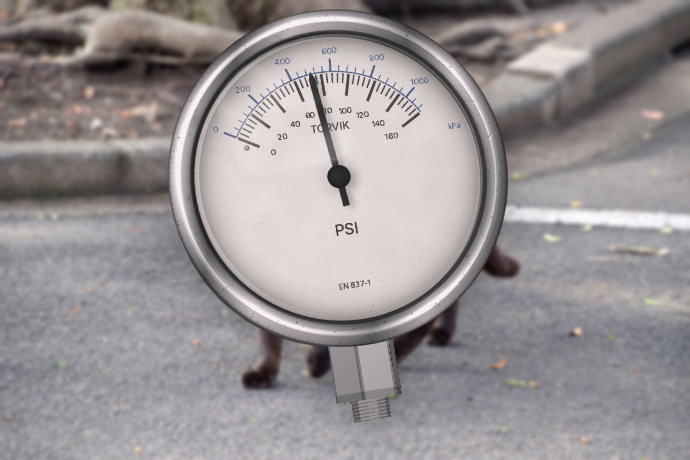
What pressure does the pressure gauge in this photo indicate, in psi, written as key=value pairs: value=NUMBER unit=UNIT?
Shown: value=72 unit=psi
